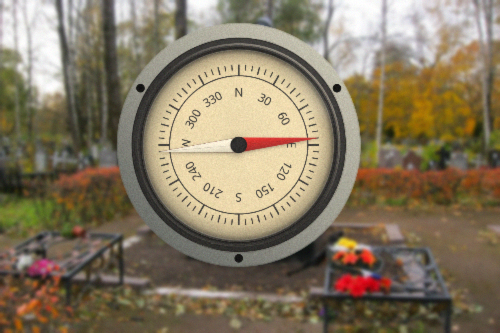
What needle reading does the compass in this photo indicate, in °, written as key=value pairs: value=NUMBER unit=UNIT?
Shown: value=85 unit=°
